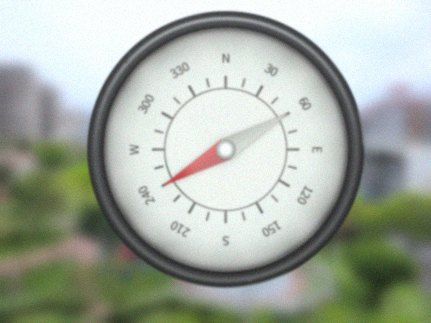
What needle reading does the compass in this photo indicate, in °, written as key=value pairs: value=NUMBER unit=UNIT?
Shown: value=240 unit=°
